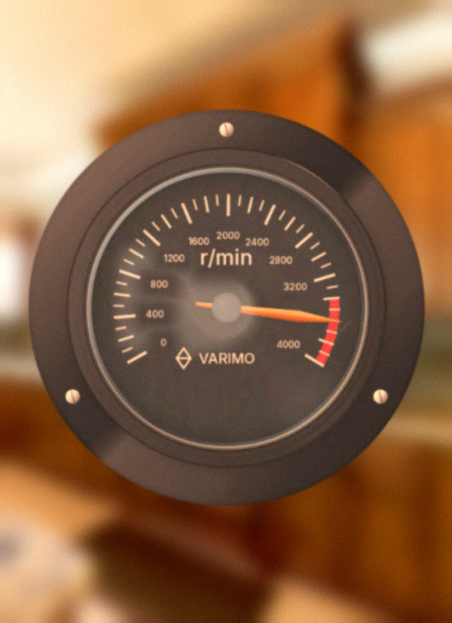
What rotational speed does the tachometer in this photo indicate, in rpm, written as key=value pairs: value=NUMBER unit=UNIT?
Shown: value=3600 unit=rpm
